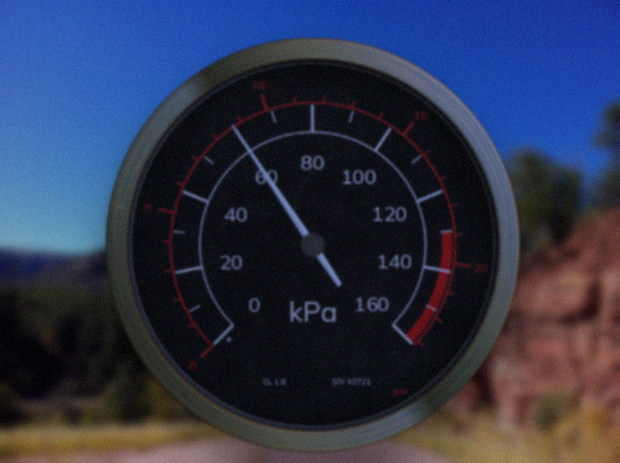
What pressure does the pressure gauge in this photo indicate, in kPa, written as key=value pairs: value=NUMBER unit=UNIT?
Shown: value=60 unit=kPa
